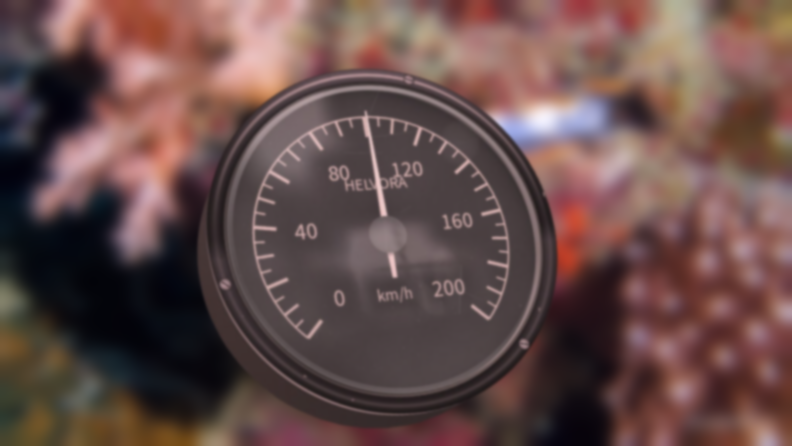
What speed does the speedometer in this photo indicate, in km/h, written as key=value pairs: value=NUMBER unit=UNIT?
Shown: value=100 unit=km/h
